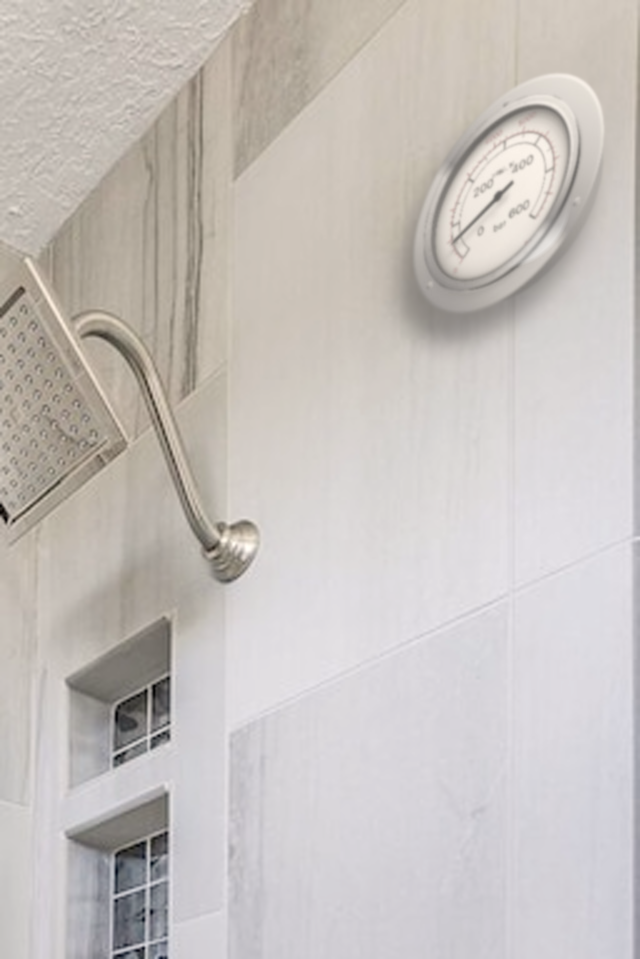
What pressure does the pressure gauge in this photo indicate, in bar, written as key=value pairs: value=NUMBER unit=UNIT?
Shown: value=50 unit=bar
